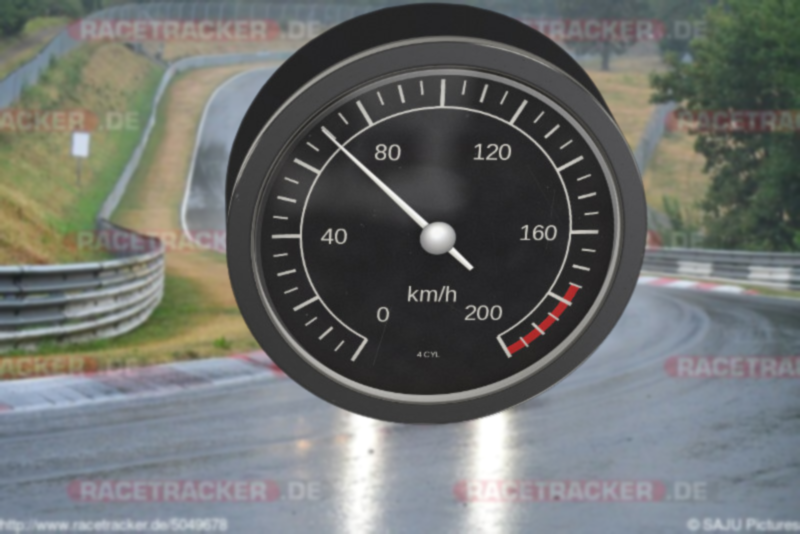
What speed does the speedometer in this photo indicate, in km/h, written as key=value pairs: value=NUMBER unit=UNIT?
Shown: value=70 unit=km/h
